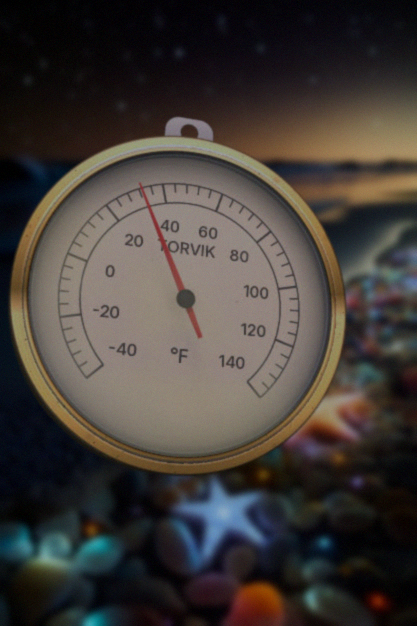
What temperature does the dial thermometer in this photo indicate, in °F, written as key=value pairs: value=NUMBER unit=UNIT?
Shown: value=32 unit=°F
